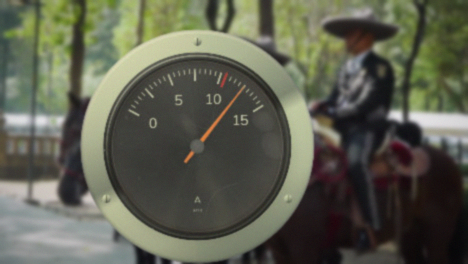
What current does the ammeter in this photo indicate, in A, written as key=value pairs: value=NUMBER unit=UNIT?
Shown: value=12.5 unit=A
